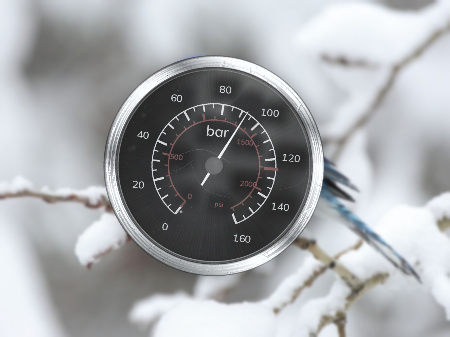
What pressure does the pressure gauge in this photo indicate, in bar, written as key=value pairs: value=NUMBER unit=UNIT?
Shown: value=92.5 unit=bar
